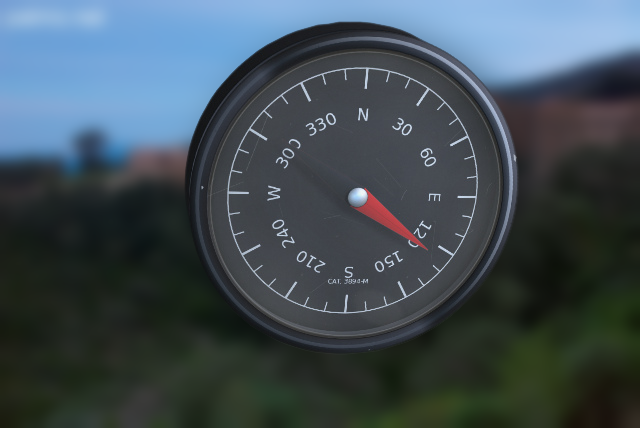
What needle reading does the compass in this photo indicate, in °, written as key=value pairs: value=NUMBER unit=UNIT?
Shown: value=125 unit=°
